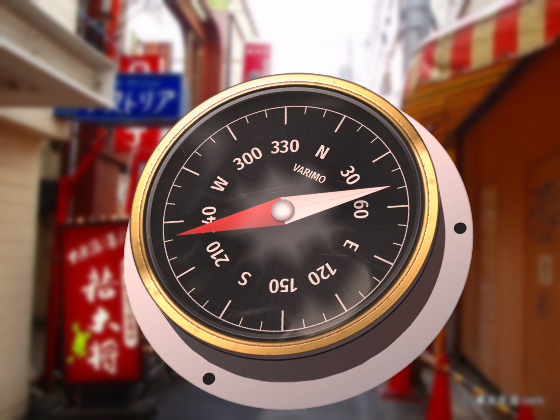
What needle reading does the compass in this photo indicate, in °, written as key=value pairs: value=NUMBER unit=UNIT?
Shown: value=230 unit=°
